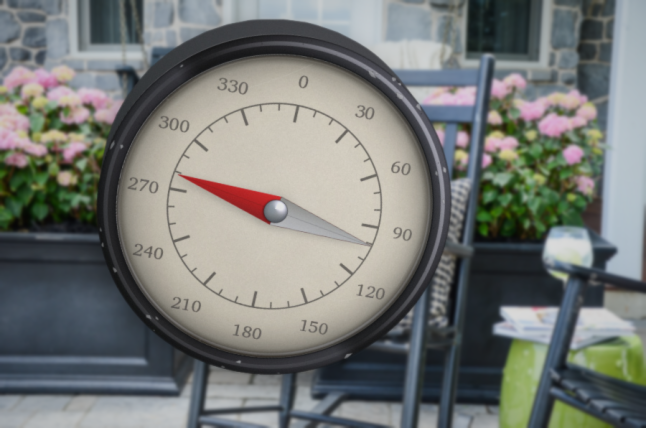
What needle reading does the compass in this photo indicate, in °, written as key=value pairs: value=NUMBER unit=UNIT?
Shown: value=280 unit=°
